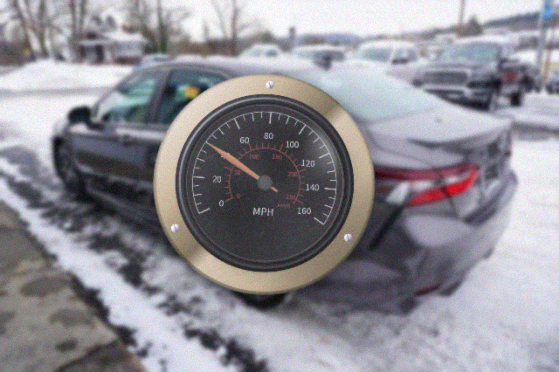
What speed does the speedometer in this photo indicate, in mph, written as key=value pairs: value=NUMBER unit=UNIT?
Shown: value=40 unit=mph
